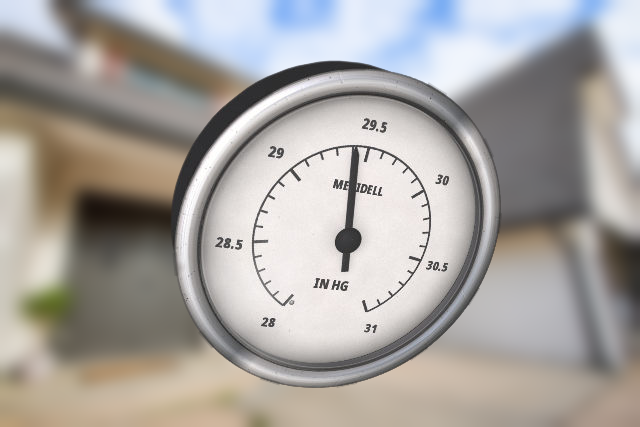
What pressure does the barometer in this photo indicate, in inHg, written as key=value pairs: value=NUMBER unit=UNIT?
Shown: value=29.4 unit=inHg
